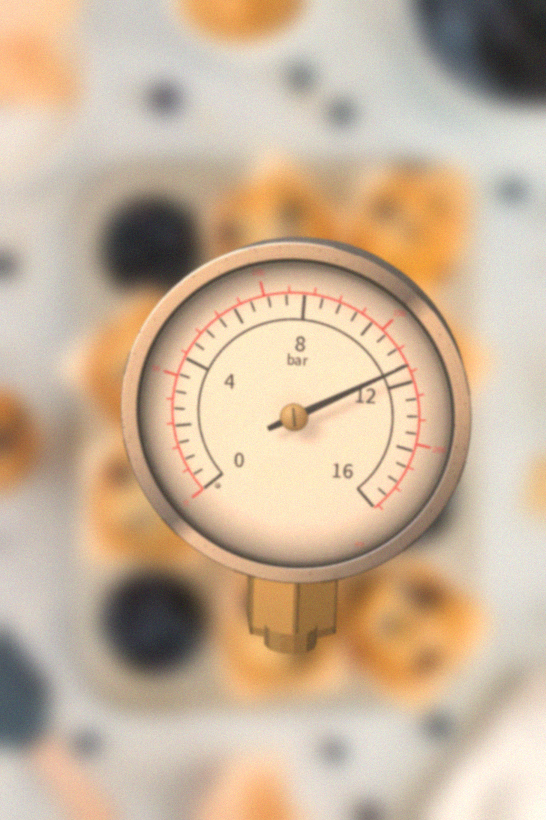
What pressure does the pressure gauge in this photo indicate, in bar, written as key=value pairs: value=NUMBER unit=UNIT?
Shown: value=11.5 unit=bar
